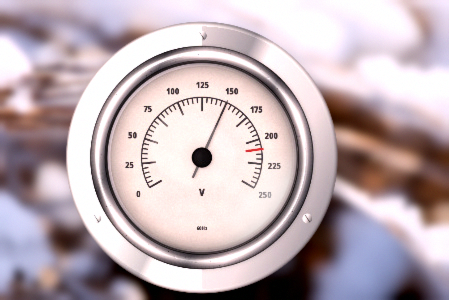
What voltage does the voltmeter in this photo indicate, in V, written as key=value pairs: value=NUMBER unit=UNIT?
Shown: value=150 unit=V
